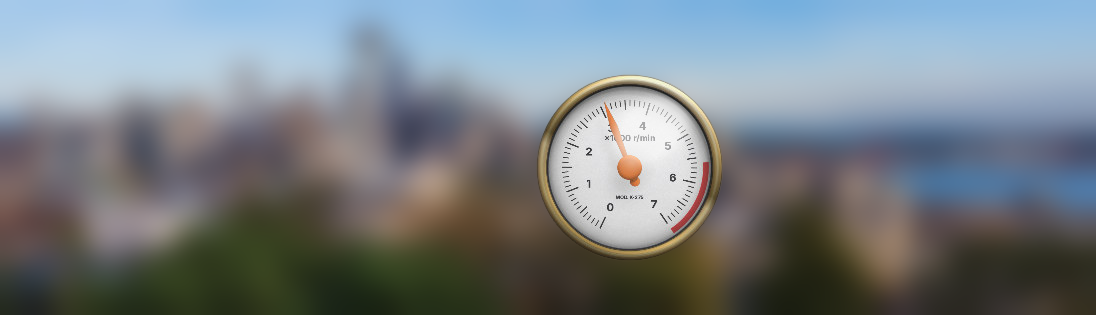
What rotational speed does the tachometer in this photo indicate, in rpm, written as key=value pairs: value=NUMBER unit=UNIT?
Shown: value=3100 unit=rpm
